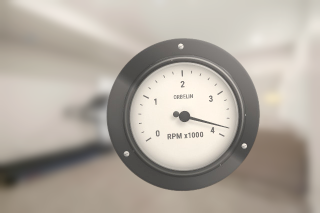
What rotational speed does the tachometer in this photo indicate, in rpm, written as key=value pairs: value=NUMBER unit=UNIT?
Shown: value=3800 unit=rpm
